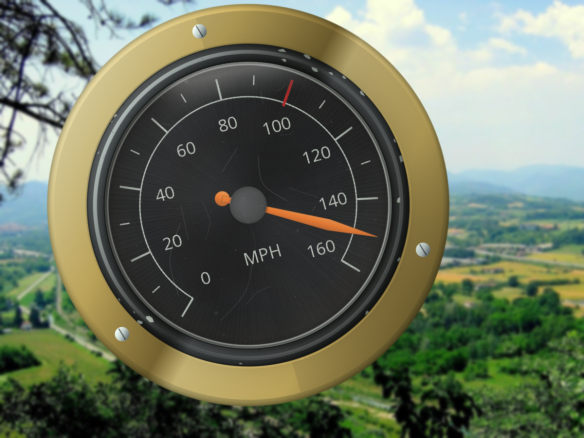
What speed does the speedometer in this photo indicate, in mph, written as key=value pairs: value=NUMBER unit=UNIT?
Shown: value=150 unit=mph
